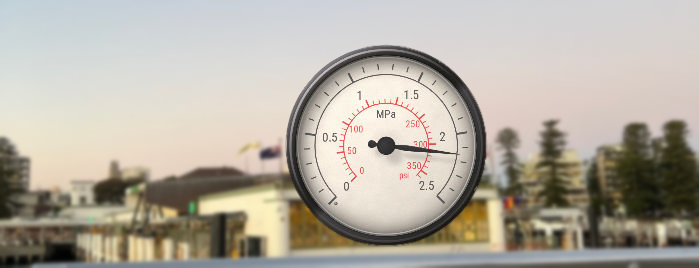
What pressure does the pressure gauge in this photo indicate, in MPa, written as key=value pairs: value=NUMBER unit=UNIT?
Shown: value=2.15 unit=MPa
